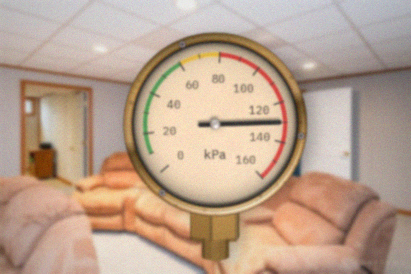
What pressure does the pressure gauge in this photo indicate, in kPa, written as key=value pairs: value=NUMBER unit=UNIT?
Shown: value=130 unit=kPa
